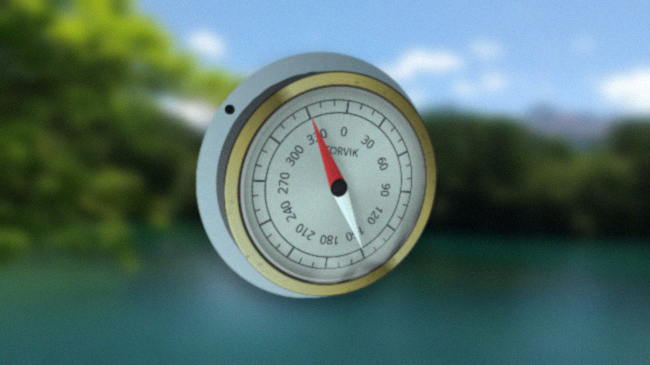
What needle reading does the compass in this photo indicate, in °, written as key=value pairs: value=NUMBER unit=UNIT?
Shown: value=330 unit=°
